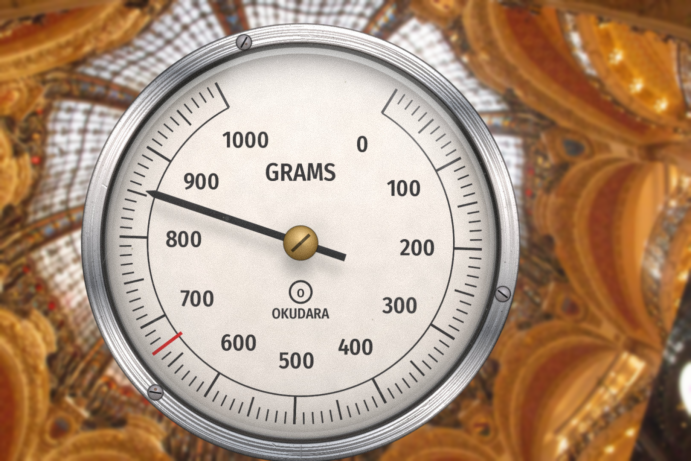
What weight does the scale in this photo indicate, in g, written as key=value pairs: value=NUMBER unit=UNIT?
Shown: value=855 unit=g
